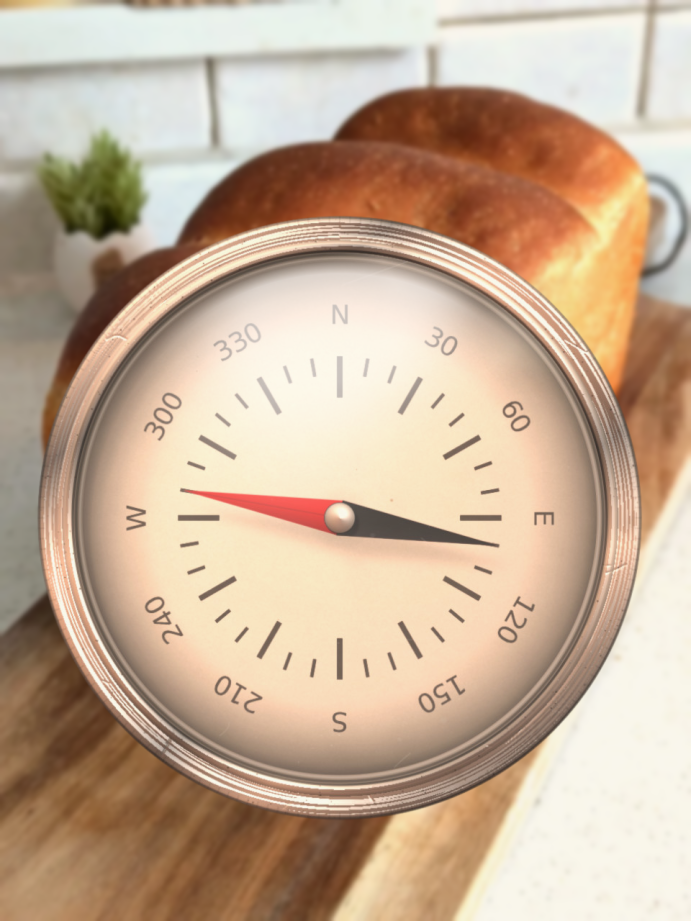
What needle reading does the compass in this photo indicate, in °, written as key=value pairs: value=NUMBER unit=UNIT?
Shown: value=280 unit=°
